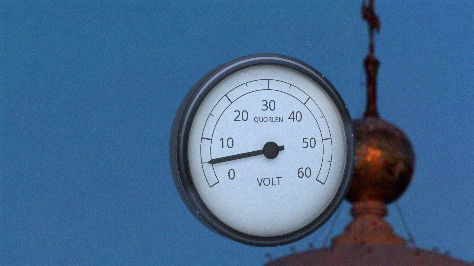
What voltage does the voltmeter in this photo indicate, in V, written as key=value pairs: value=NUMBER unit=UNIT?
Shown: value=5 unit=V
